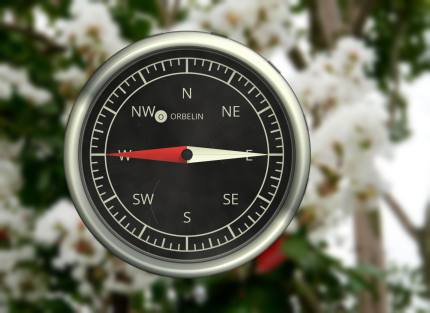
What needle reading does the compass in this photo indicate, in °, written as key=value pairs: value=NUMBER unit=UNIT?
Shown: value=270 unit=°
